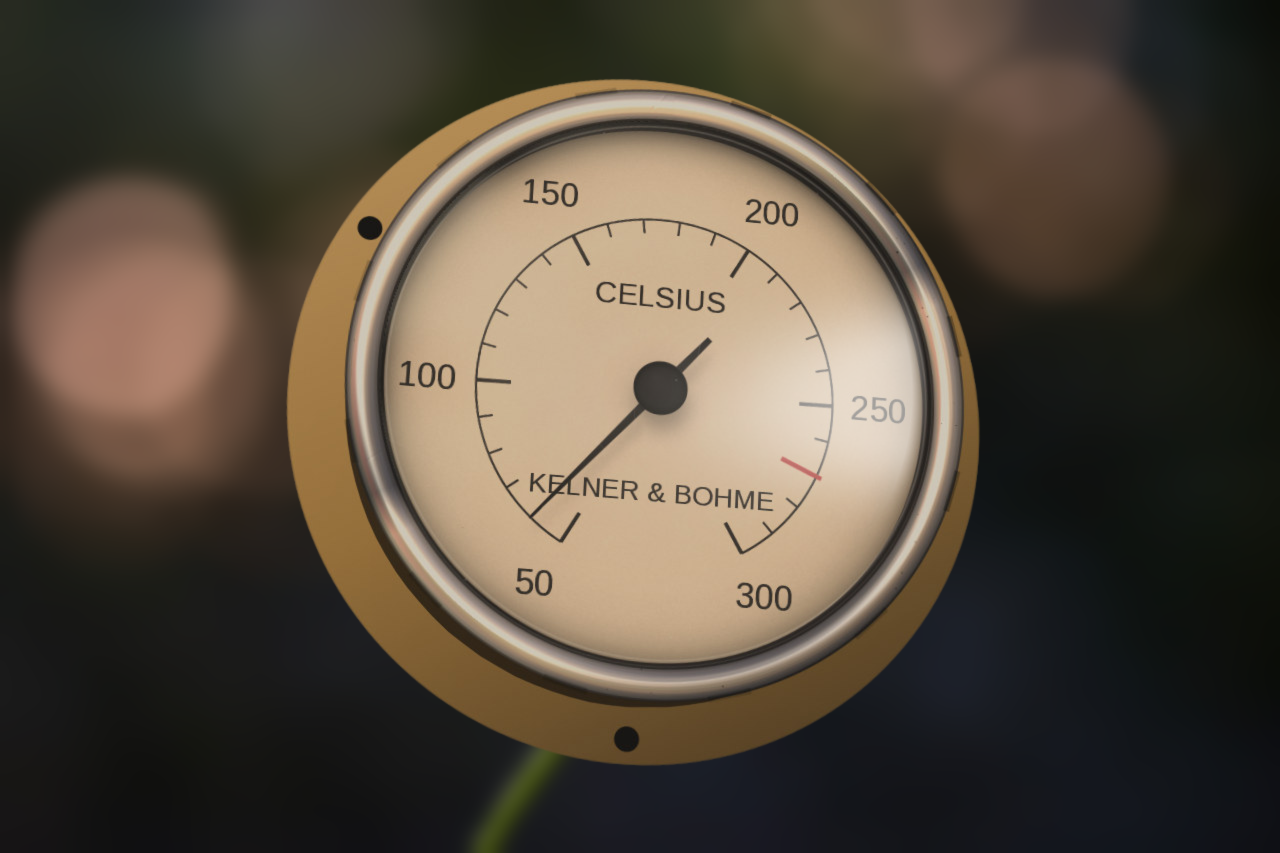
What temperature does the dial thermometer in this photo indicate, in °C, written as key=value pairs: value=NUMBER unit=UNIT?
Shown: value=60 unit=°C
